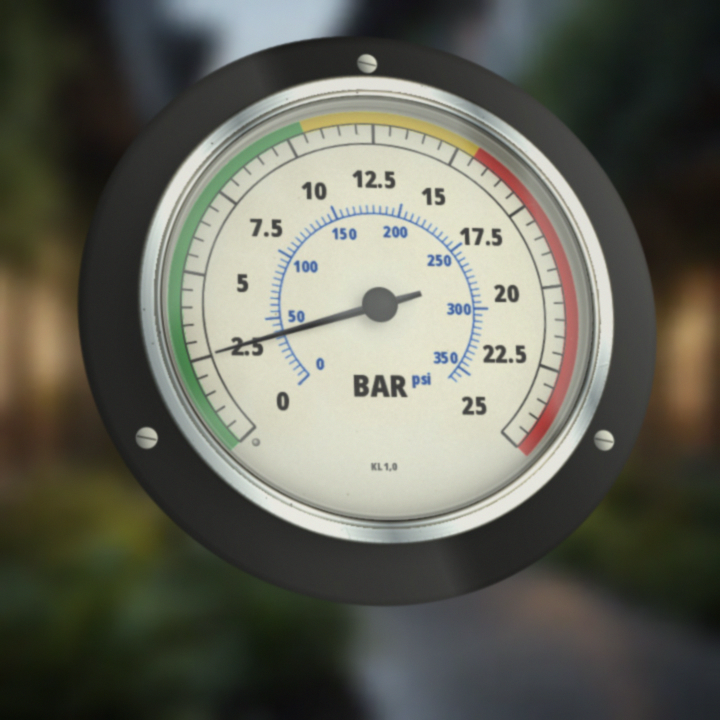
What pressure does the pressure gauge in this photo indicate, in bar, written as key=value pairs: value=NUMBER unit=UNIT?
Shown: value=2.5 unit=bar
